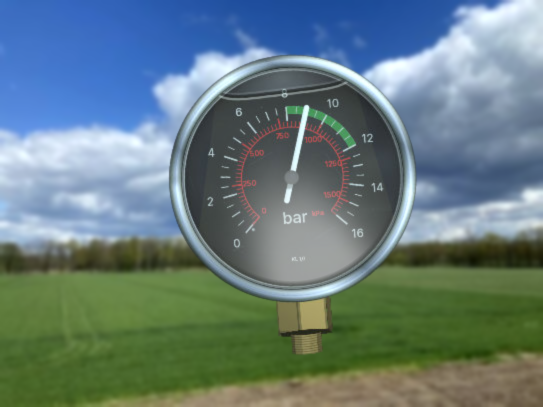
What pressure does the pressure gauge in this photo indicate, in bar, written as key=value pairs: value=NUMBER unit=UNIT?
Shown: value=9 unit=bar
